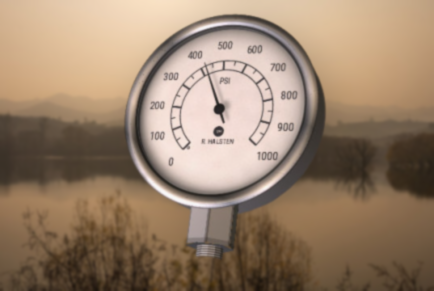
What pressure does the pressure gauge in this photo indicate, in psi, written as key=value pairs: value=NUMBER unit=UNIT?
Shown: value=425 unit=psi
